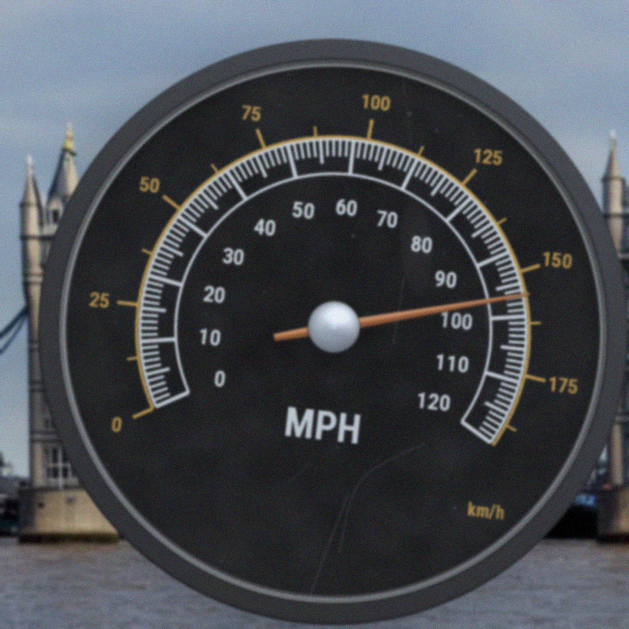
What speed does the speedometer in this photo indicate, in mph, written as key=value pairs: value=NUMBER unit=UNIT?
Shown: value=97 unit=mph
